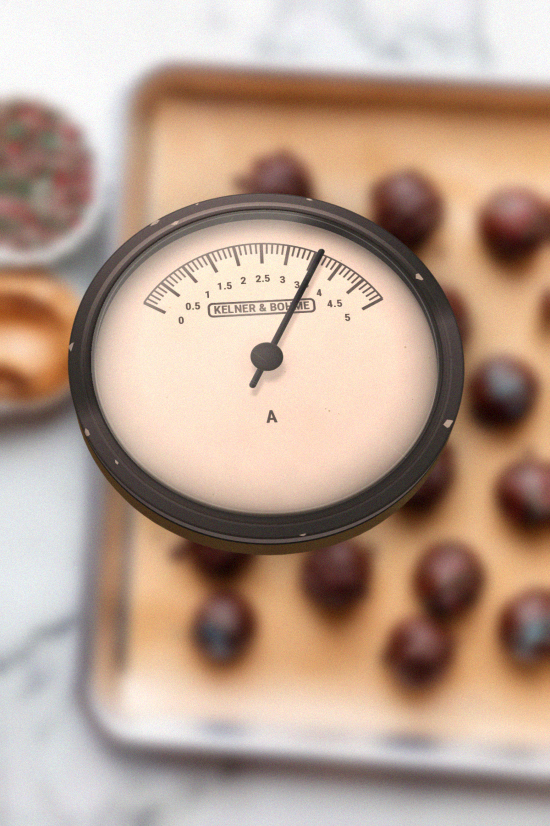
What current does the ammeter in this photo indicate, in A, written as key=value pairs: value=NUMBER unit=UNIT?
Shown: value=3.6 unit=A
